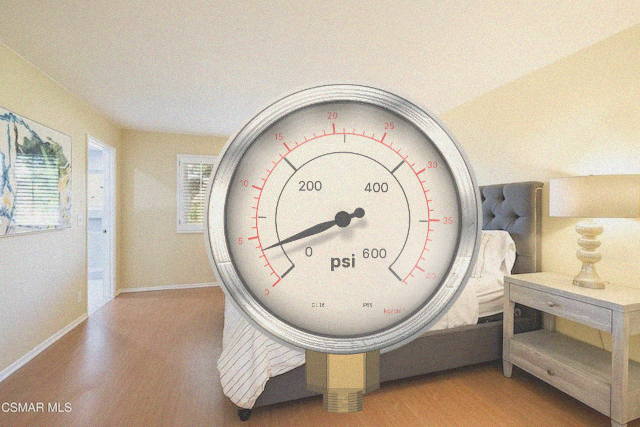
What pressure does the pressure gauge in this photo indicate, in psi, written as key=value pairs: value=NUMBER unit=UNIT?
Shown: value=50 unit=psi
